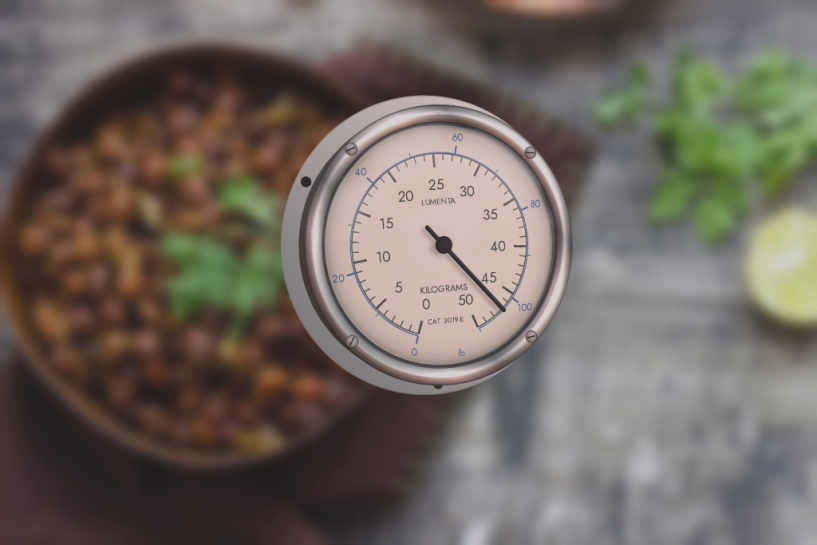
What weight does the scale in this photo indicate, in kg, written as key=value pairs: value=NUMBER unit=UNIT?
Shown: value=47 unit=kg
